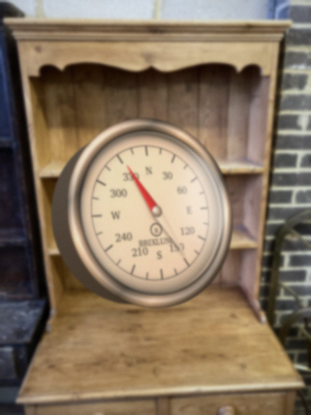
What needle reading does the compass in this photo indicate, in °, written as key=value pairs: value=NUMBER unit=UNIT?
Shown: value=330 unit=°
